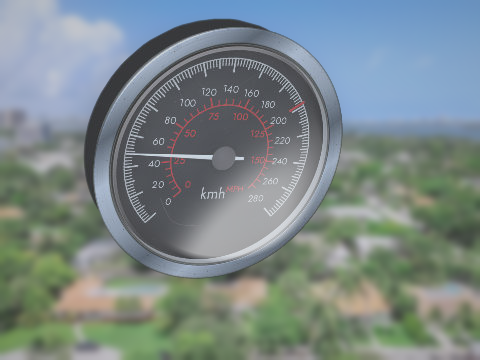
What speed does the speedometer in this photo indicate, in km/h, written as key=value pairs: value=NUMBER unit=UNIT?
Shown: value=50 unit=km/h
